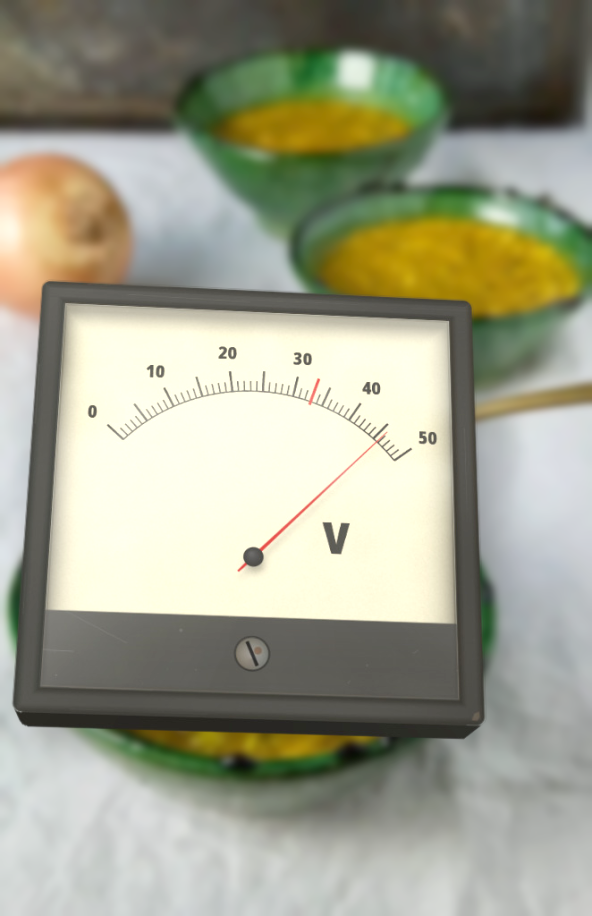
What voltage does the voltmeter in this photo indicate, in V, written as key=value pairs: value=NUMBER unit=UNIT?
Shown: value=46 unit=V
